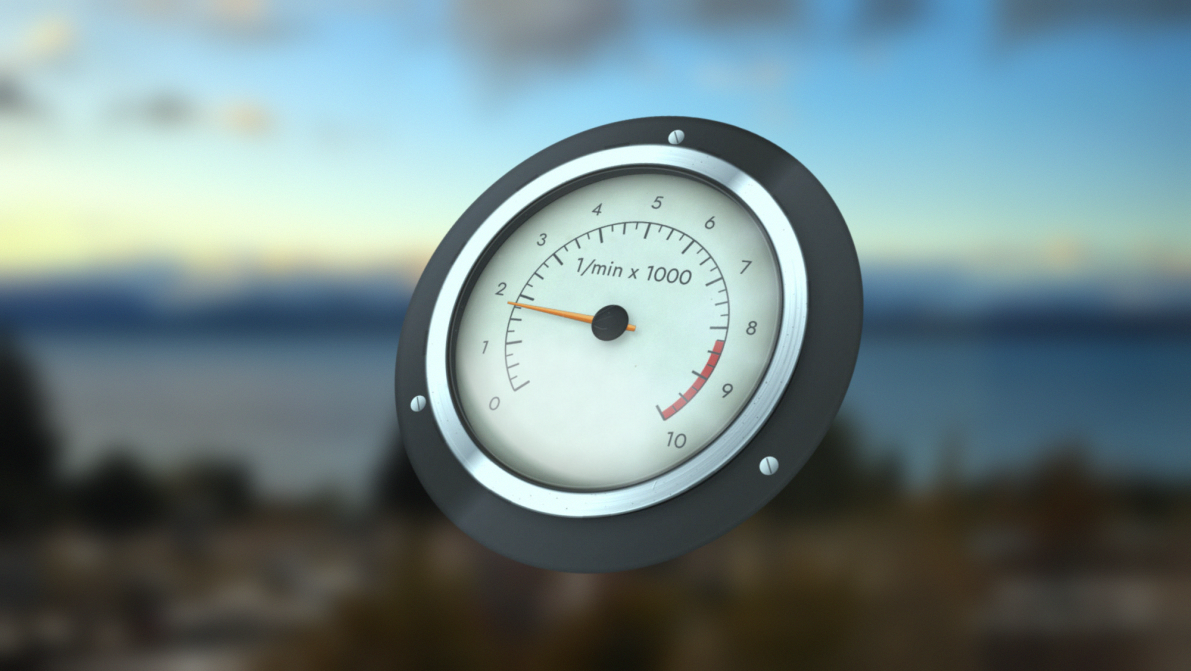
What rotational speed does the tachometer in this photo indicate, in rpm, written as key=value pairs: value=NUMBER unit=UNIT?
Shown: value=1750 unit=rpm
